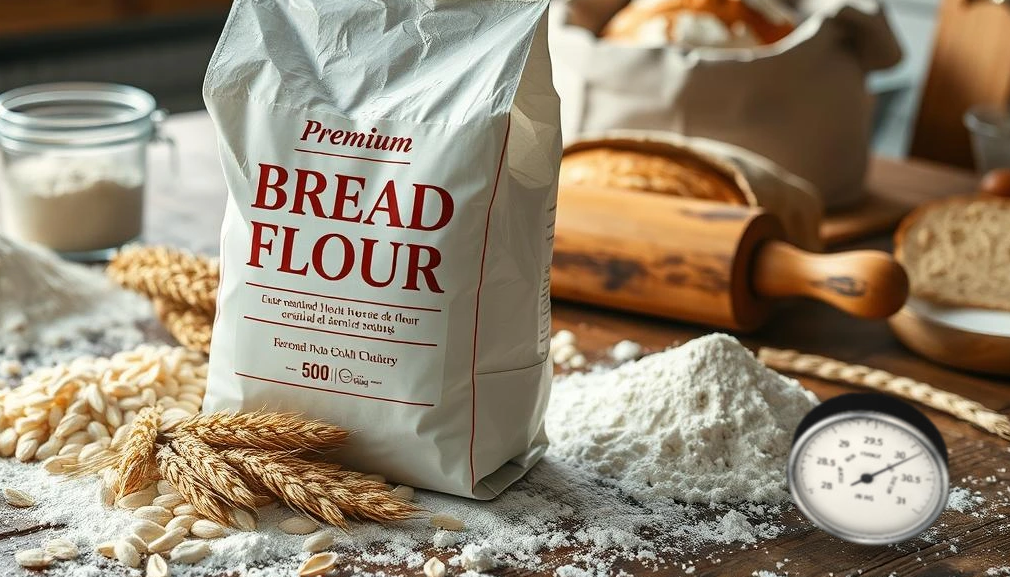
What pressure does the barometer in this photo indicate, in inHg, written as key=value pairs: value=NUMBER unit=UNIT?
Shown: value=30.1 unit=inHg
